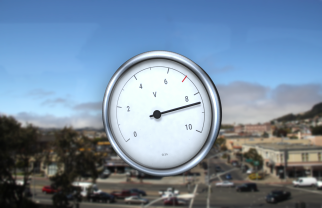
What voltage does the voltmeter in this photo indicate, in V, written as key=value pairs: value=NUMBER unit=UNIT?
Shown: value=8.5 unit=V
